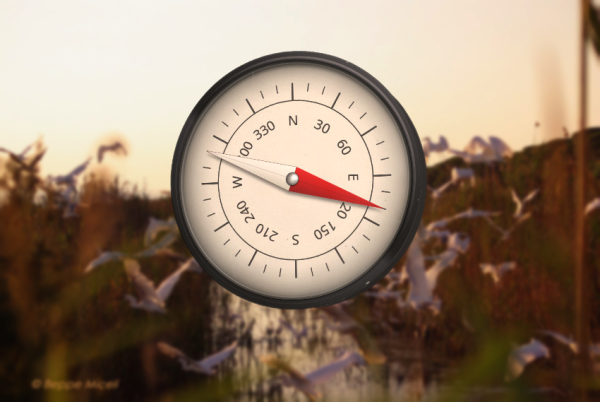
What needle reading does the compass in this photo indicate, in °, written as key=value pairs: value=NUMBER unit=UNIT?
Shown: value=110 unit=°
